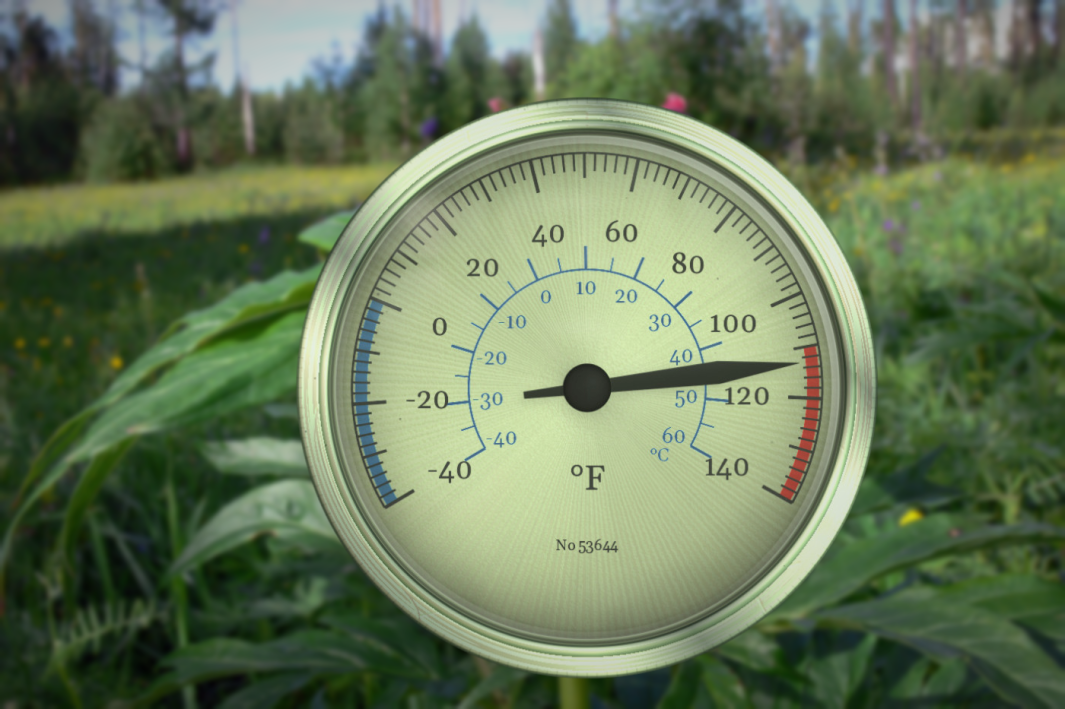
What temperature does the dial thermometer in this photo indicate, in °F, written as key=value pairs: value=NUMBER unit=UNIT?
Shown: value=113 unit=°F
